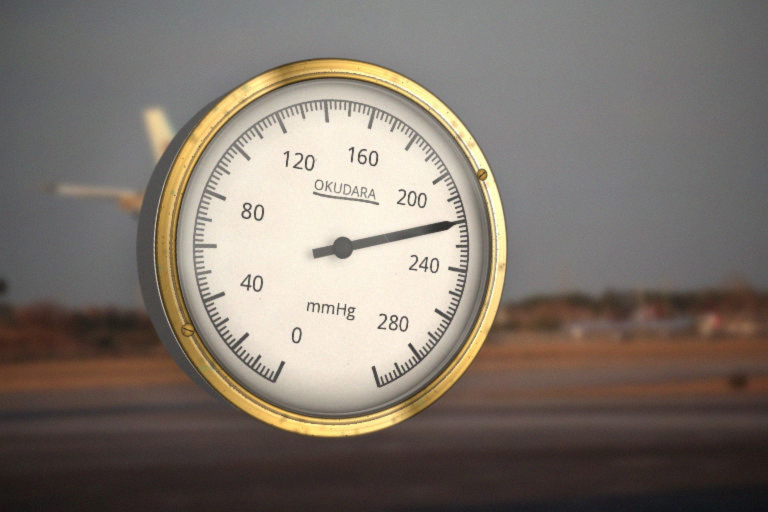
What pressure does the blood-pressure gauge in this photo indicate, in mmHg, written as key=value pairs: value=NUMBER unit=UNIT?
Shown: value=220 unit=mmHg
